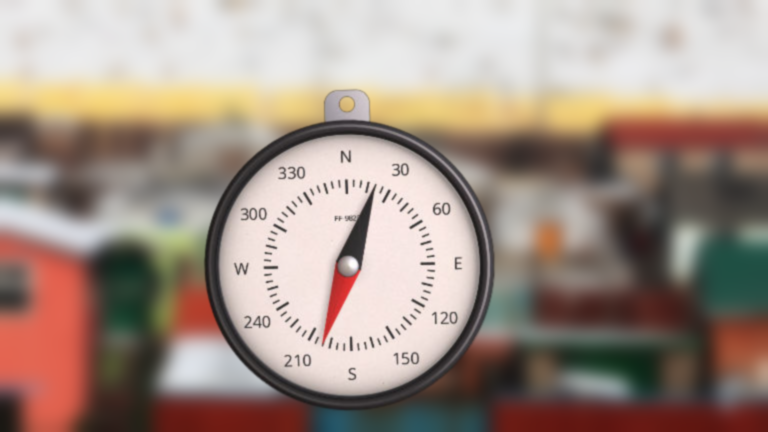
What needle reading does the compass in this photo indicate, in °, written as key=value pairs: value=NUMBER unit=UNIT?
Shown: value=200 unit=°
